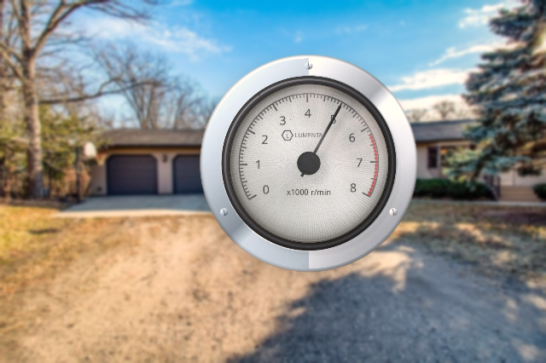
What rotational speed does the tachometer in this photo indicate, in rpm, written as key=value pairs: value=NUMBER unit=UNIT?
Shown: value=5000 unit=rpm
